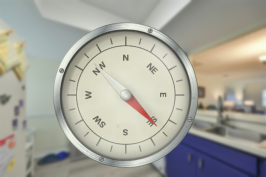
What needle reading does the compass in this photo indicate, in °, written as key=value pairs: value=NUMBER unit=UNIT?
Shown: value=135 unit=°
